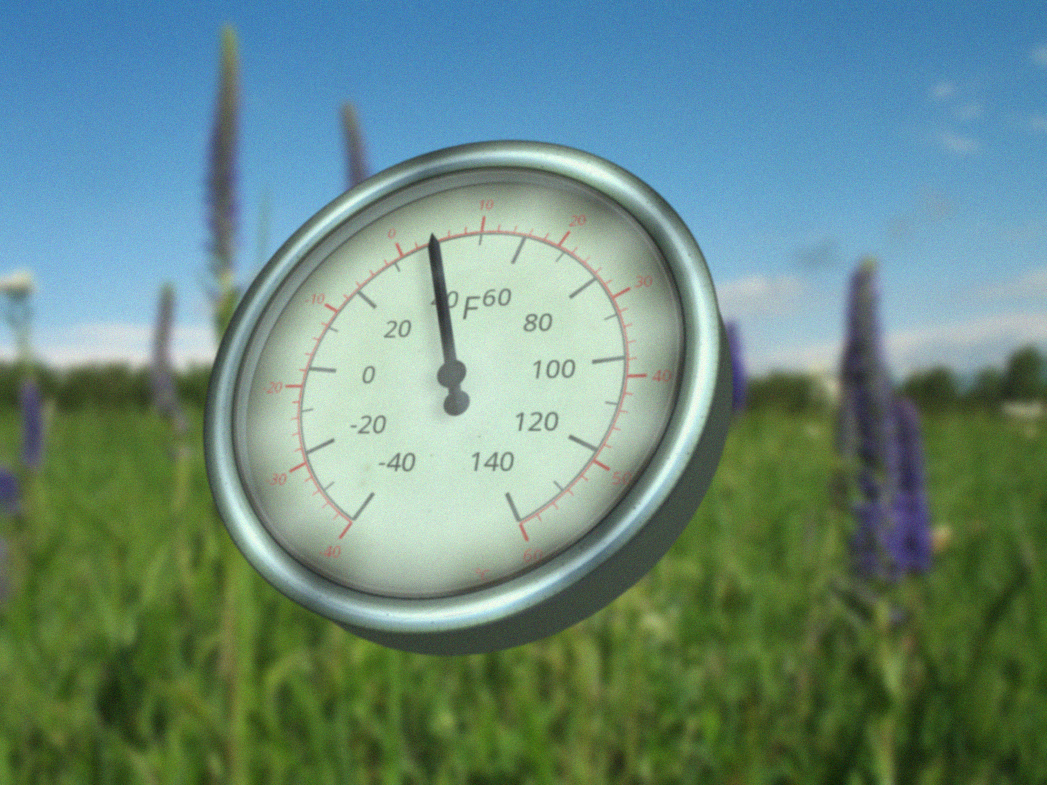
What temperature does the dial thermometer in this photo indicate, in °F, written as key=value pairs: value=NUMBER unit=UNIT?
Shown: value=40 unit=°F
